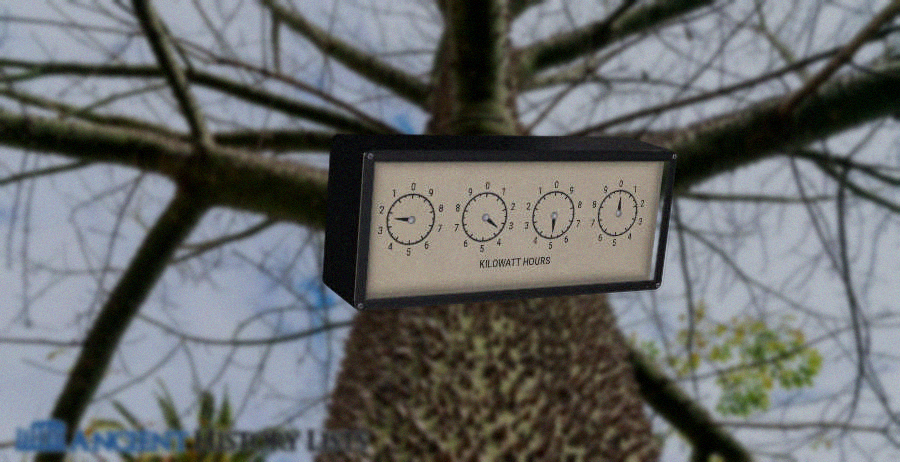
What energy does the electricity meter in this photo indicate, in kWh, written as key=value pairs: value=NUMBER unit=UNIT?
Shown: value=2350 unit=kWh
